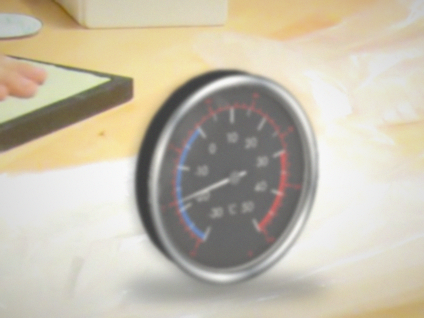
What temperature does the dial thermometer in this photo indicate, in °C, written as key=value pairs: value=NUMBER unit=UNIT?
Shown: value=-17.5 unit=°C
